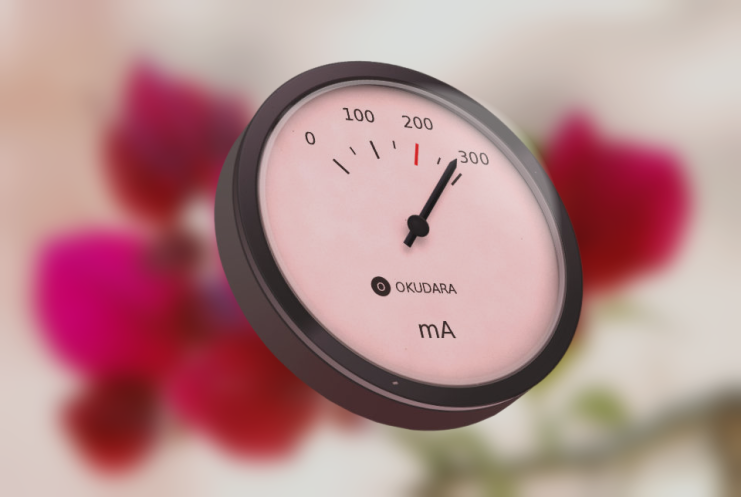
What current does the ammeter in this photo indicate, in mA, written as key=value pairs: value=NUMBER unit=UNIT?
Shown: value=275 unit=mA
